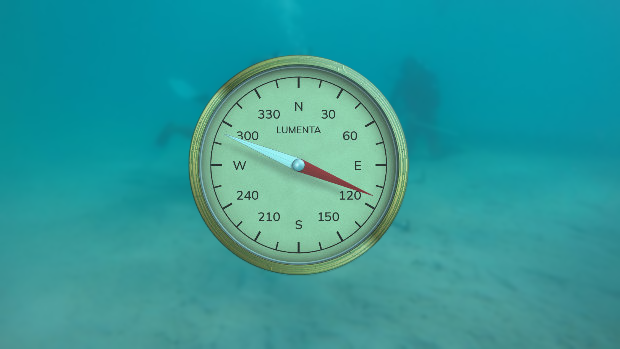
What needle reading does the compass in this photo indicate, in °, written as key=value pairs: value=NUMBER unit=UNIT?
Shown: value=112.5 unit=°
